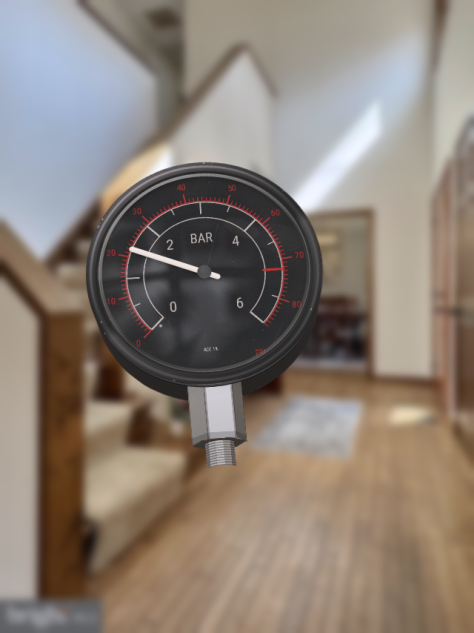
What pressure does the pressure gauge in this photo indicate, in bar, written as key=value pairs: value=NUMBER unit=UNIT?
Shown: value=1.5 unit=bar
